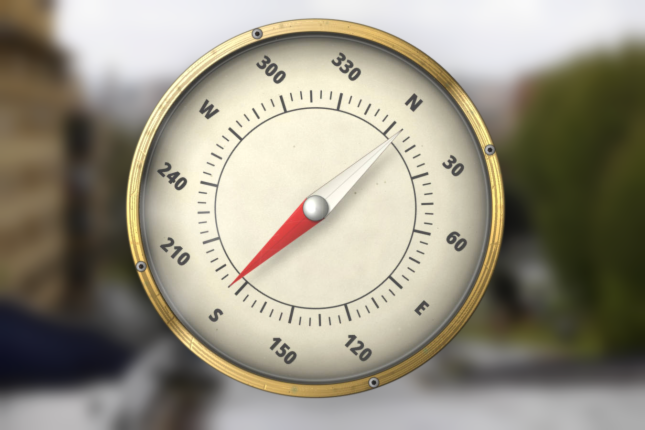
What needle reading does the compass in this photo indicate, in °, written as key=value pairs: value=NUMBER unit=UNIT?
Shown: value=185 unit=°
